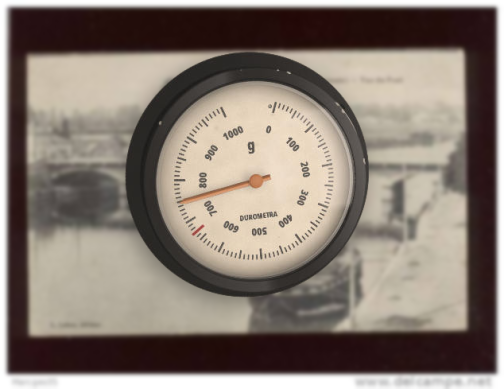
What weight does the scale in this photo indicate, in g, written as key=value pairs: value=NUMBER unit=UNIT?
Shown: value=750 unit=g
